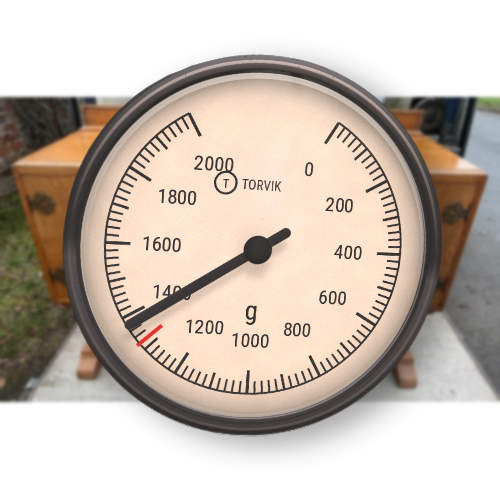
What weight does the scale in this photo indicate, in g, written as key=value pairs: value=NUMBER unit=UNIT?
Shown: value=1380 unit=g
